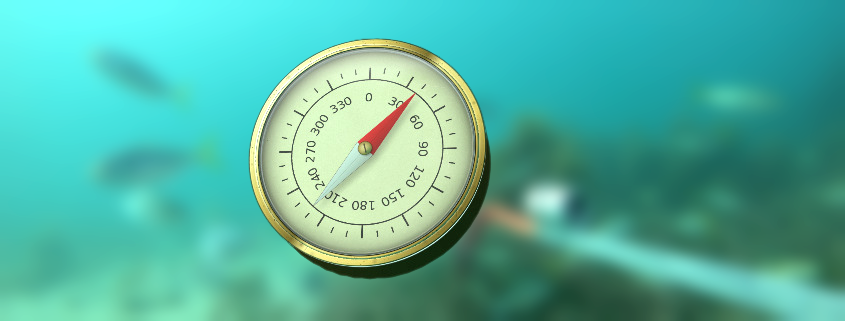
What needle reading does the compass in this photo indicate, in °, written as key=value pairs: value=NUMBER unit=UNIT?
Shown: value=40 unit=°
